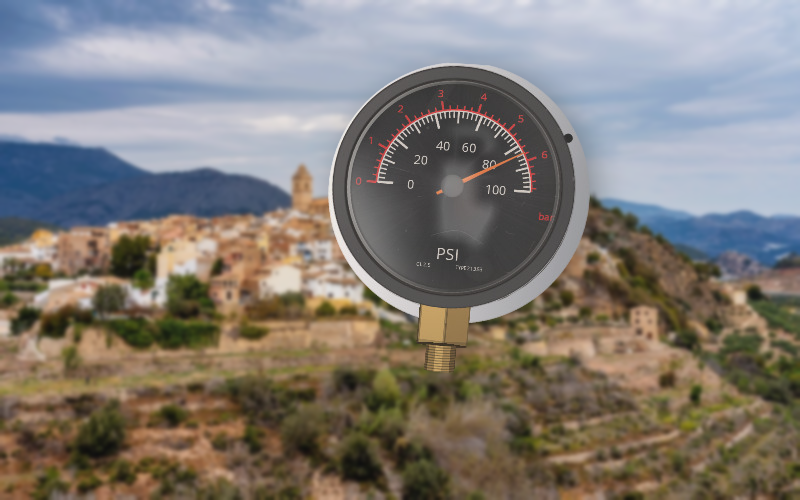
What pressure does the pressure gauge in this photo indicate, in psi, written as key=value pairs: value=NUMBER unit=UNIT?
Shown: value=84 unit=psi
